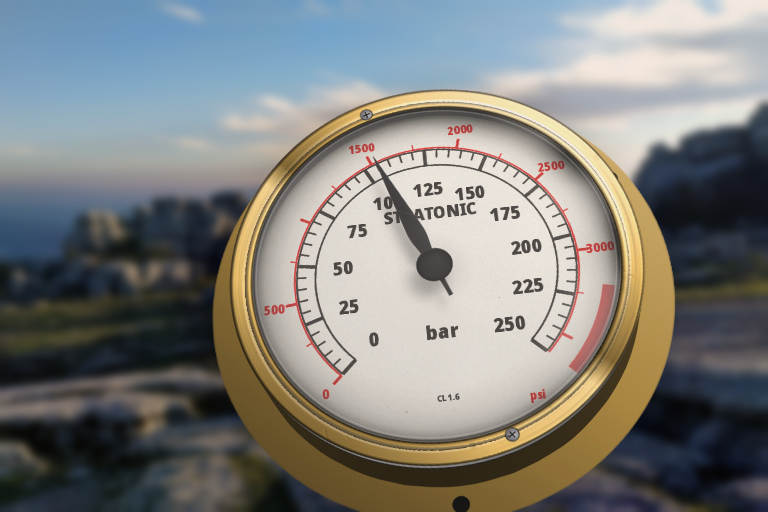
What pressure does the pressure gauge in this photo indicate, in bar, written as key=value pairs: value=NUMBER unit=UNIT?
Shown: value=105 unit=bar
